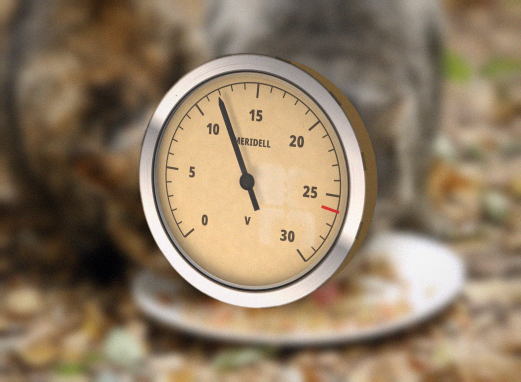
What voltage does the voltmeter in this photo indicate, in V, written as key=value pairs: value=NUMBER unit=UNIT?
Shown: value=12 unit=V
